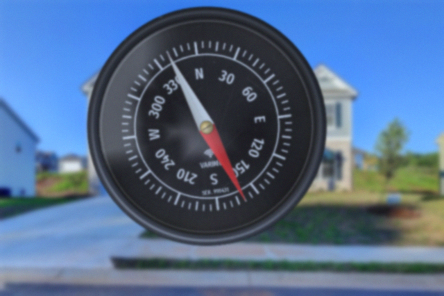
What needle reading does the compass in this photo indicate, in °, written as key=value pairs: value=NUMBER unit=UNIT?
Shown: value=160 unit=°
